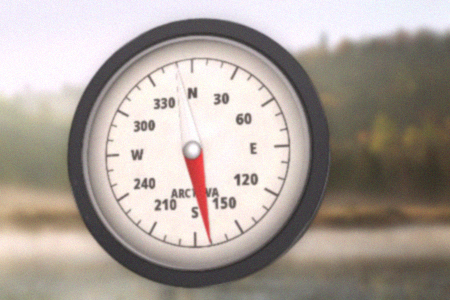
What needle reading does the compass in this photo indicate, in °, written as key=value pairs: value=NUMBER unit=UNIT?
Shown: value=170 unit=°
